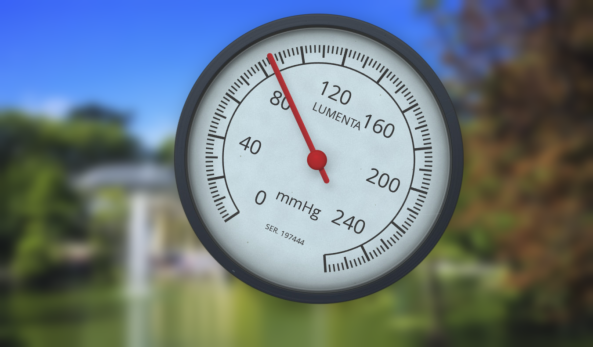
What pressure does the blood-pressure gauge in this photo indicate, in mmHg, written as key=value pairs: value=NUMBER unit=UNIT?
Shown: value=86 unit=mmHg
